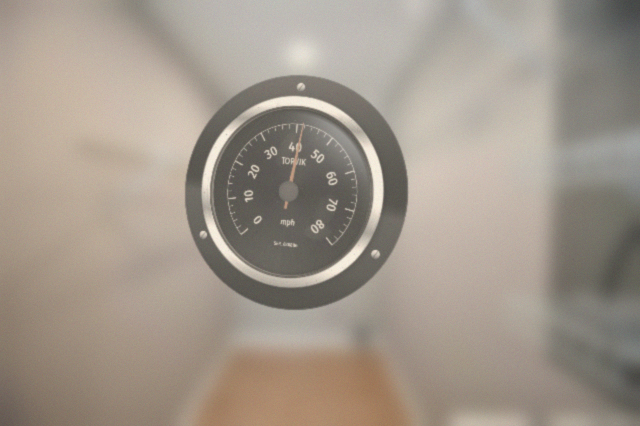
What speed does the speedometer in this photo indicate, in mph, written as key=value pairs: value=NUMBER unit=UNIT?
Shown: value=42 unit=mph
